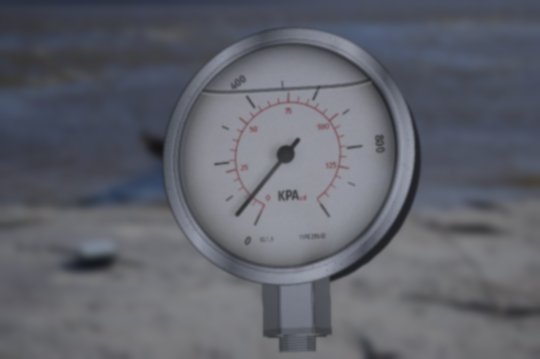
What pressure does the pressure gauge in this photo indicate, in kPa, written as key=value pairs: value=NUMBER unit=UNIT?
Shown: value=50 unit=kPa
